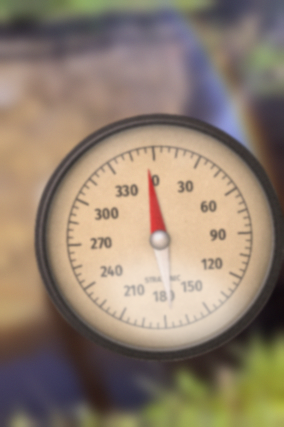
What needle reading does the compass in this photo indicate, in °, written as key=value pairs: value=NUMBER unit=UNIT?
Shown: value=355 unit=°
